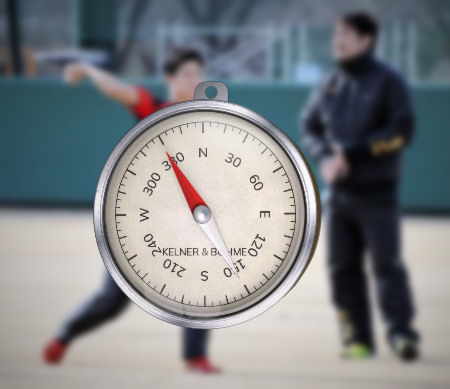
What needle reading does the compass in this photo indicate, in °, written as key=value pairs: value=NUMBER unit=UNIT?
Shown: value=330 unit=°
